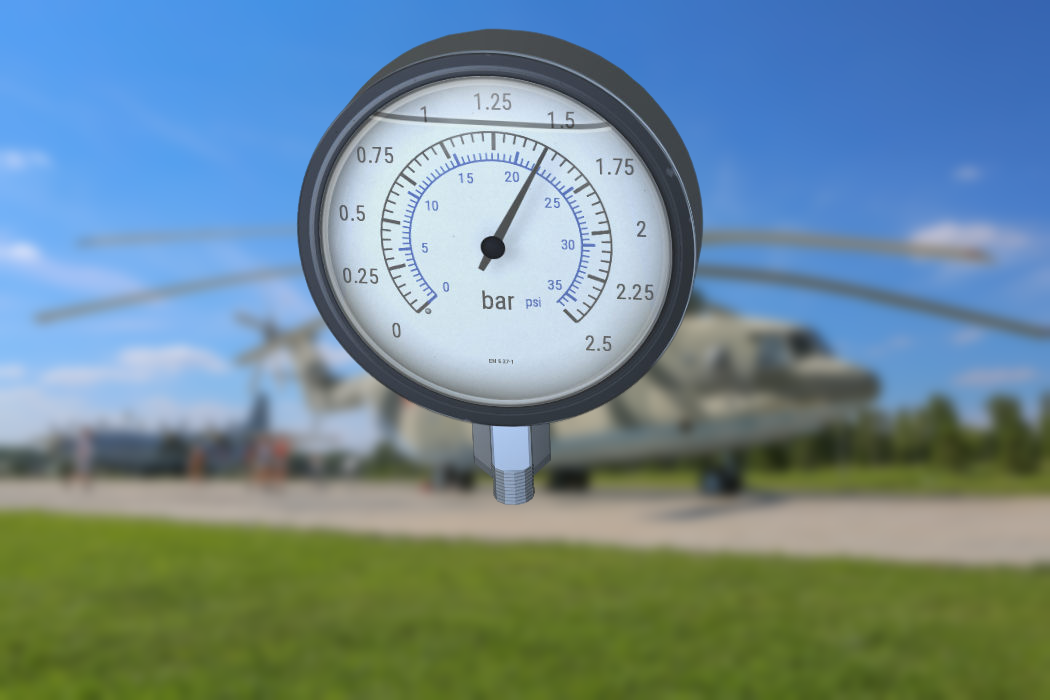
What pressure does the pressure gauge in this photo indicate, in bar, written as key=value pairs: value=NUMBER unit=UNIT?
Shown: value=1.5 unit=bar
